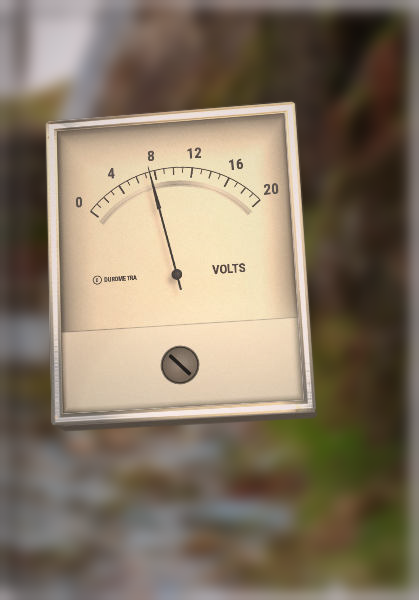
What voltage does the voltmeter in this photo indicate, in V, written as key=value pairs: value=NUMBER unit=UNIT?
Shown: value=7.5 unit=V
